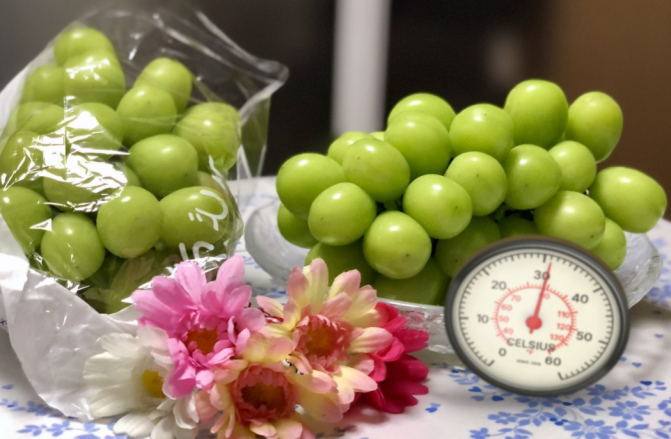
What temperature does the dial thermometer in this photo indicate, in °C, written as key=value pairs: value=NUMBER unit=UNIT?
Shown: value=31 unit=°C
